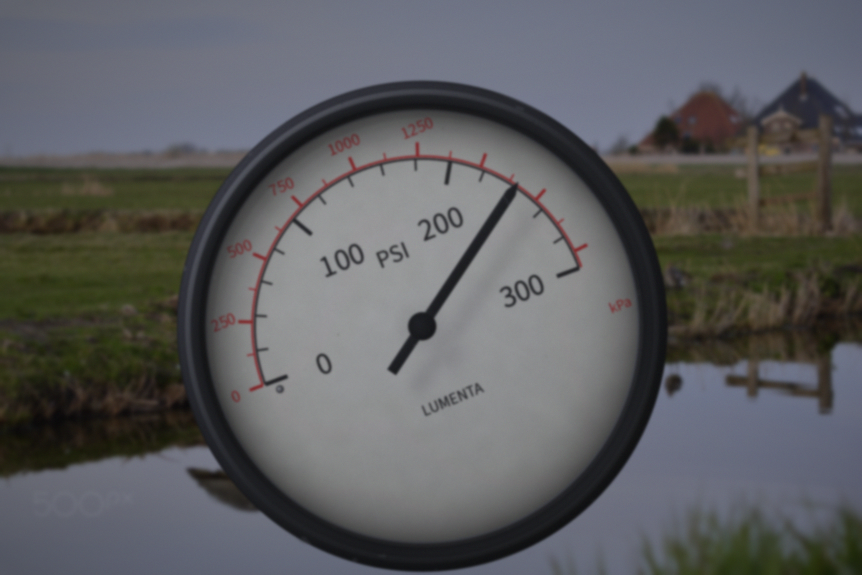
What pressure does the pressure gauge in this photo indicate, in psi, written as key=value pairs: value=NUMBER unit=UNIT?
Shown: value=240 unit=psi
